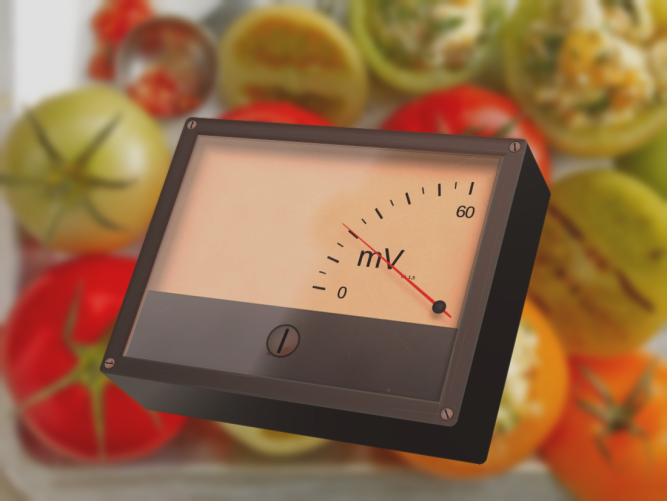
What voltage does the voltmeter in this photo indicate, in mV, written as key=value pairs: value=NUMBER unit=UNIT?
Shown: value=20 unit=mV
